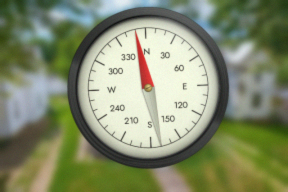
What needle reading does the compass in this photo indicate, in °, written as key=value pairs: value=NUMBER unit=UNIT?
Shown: value=350 unit=°
